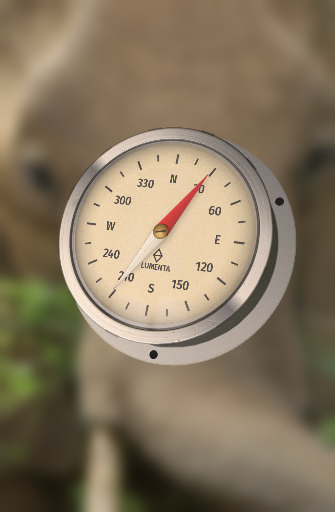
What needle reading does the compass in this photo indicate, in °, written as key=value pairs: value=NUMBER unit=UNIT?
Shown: value=30 unit=°
